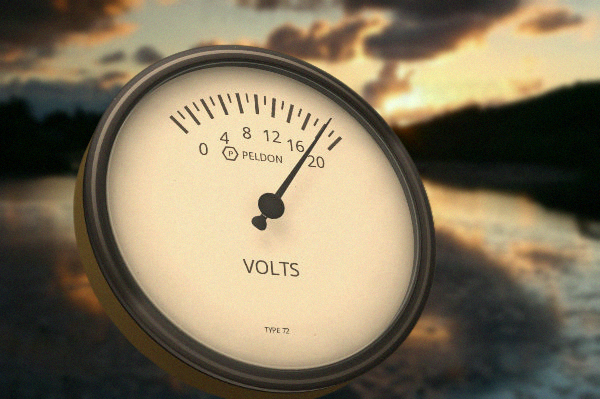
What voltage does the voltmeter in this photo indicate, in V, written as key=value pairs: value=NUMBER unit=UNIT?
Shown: value=18 unit=V
